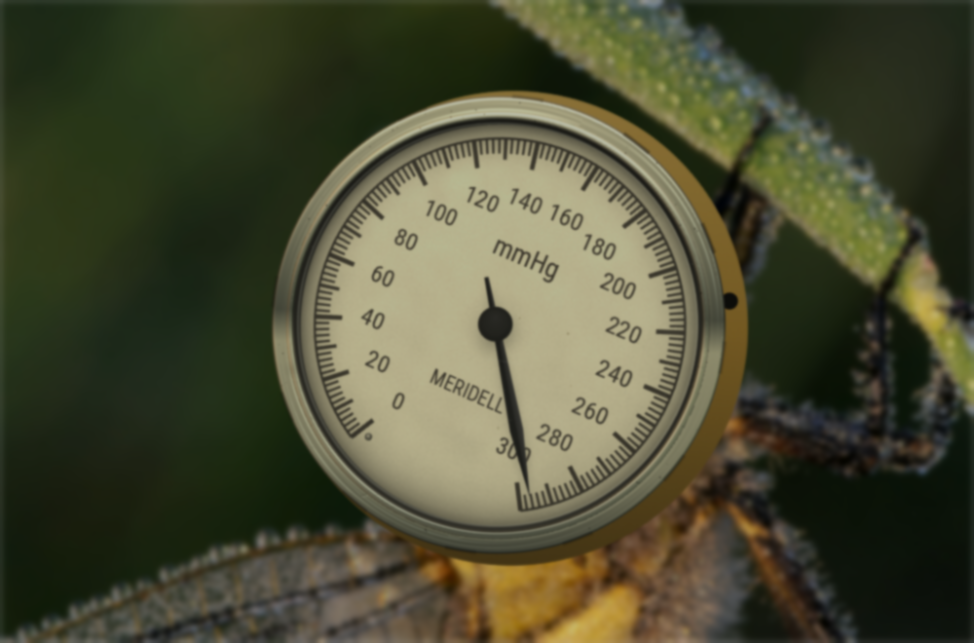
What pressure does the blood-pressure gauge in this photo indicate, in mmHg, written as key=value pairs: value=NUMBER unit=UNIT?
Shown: value=296 unit=mmHg
